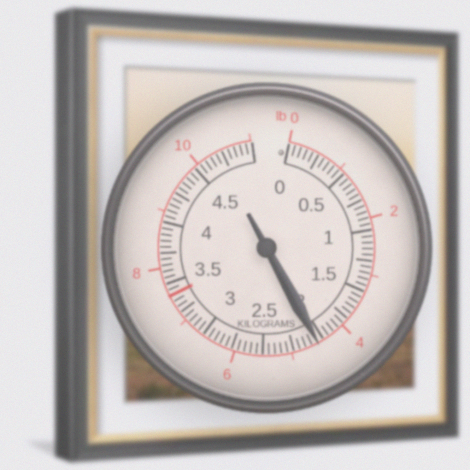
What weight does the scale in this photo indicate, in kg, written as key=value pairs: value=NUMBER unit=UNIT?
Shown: value=2.05 unit=kg
